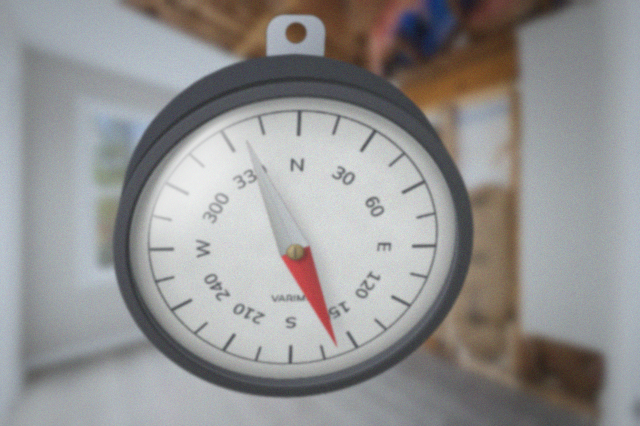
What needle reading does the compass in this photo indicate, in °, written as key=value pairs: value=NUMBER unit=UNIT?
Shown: value=157.5 unit=°
